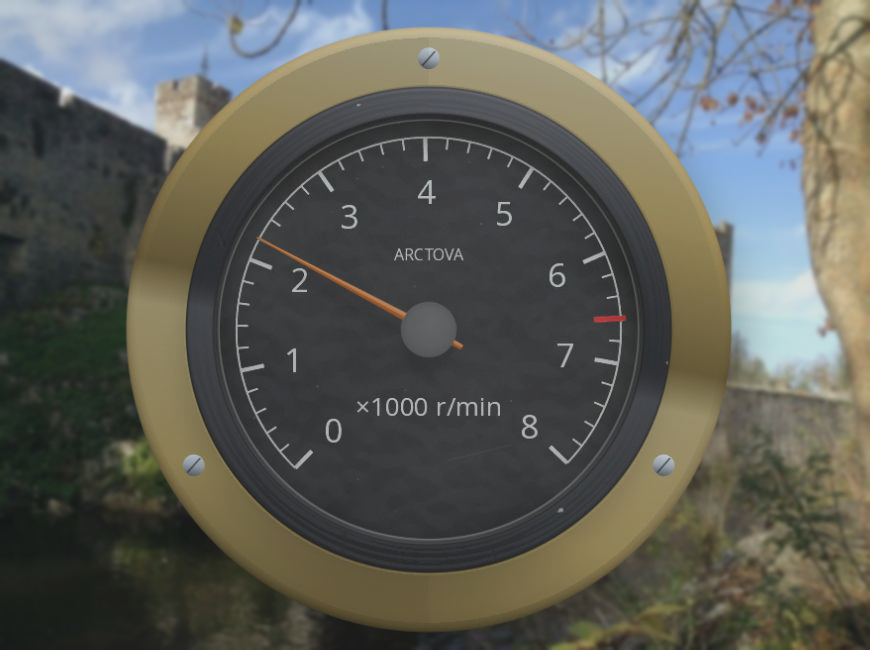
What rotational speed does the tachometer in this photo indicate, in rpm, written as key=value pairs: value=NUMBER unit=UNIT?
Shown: value=2200 unit=rpm
